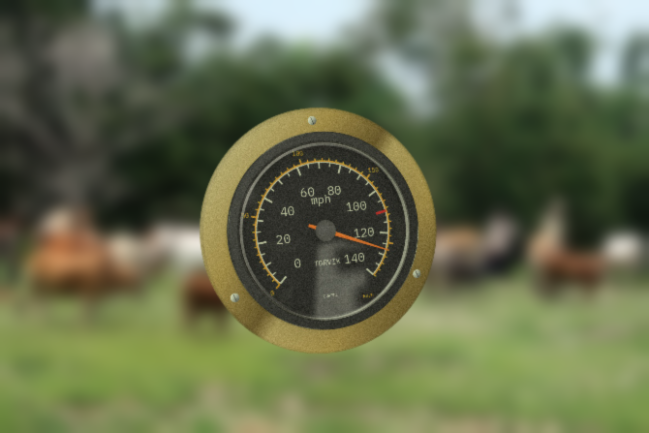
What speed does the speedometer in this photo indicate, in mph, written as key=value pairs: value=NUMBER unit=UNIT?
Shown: value=127.5 unit=mph
